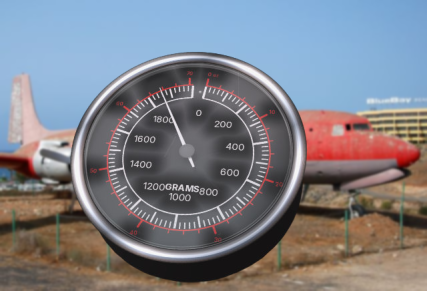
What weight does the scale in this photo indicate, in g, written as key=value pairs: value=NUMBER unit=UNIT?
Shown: value=1860 unit=g
